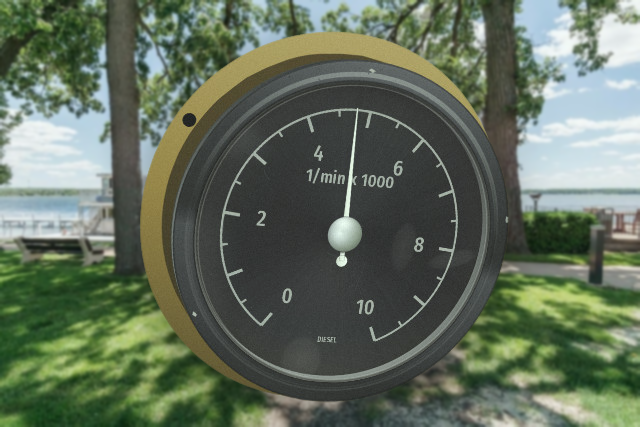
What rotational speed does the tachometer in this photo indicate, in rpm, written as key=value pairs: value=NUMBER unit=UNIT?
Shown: value=4750 unit=rpm
